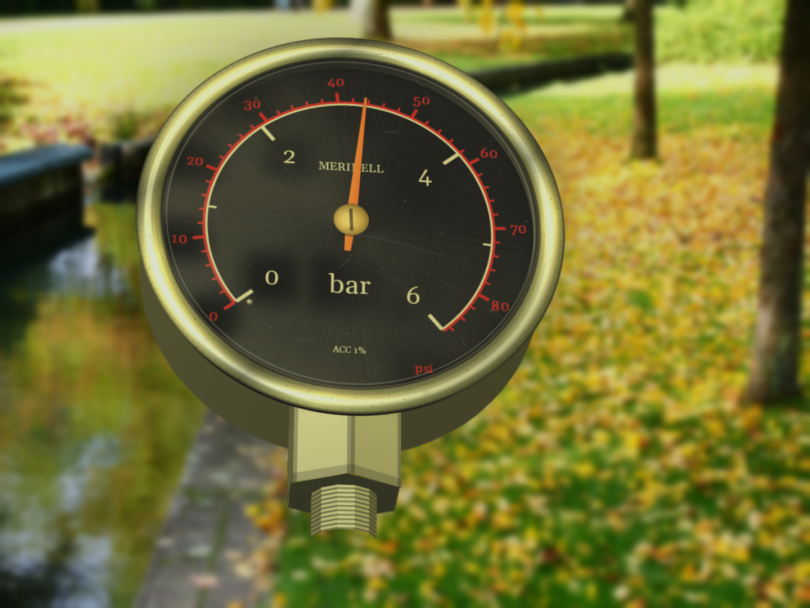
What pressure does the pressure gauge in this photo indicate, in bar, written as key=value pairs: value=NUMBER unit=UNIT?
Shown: value=3 unit=bar
